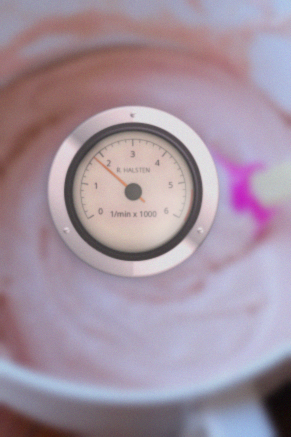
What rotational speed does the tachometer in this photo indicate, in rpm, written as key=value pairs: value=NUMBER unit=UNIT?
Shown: value=1800 unit=rpm
